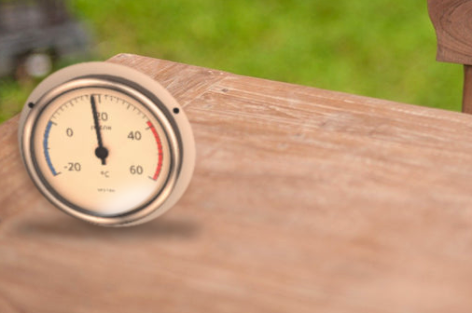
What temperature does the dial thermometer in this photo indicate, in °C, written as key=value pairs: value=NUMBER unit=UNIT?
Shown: value=18 unit=°C
